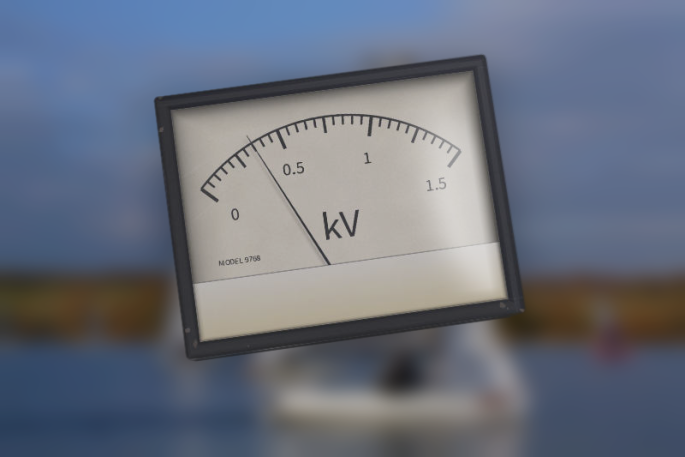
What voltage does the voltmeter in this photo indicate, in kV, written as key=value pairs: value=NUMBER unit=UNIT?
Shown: value=0.35 unit=kV
